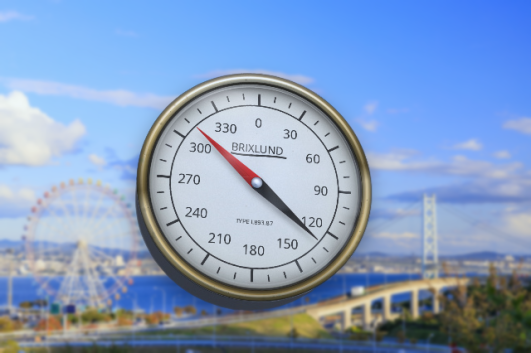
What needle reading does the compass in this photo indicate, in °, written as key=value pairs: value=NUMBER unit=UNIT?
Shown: value=310 unit=°
